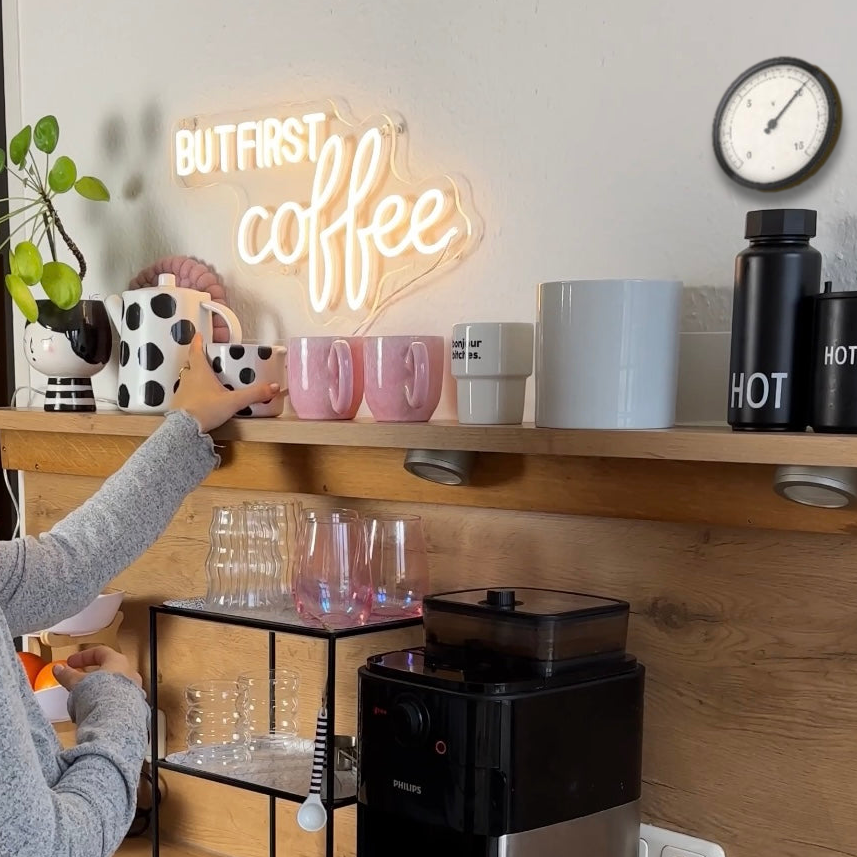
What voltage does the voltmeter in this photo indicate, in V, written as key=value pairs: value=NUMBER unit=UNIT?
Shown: value=10 unit=V
